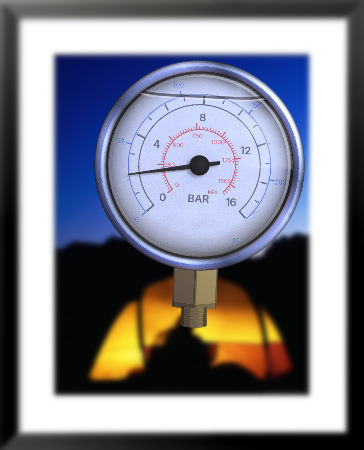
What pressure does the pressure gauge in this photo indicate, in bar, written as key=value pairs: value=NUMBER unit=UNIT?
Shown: value=2 unit=bar
